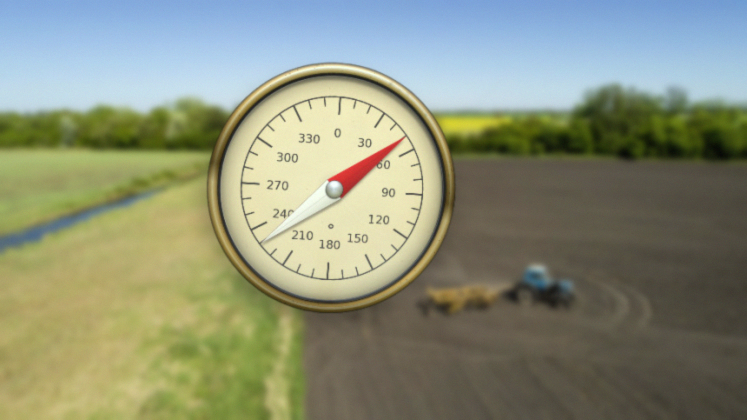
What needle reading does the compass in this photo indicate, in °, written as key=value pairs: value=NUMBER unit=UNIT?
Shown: value=50 unit=°
